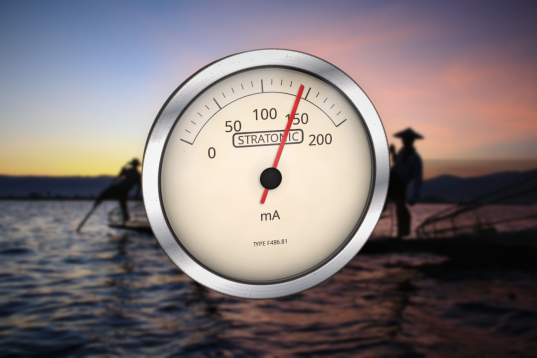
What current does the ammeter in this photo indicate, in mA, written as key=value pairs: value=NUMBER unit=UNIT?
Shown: value=140 unit=mA
